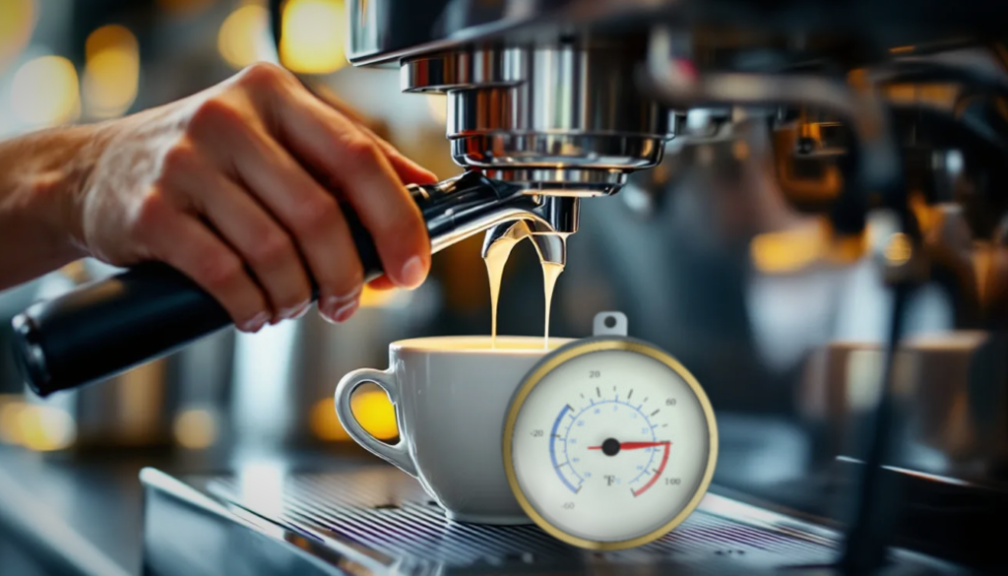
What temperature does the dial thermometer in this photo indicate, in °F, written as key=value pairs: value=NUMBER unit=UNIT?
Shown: value=80 unit=°F
